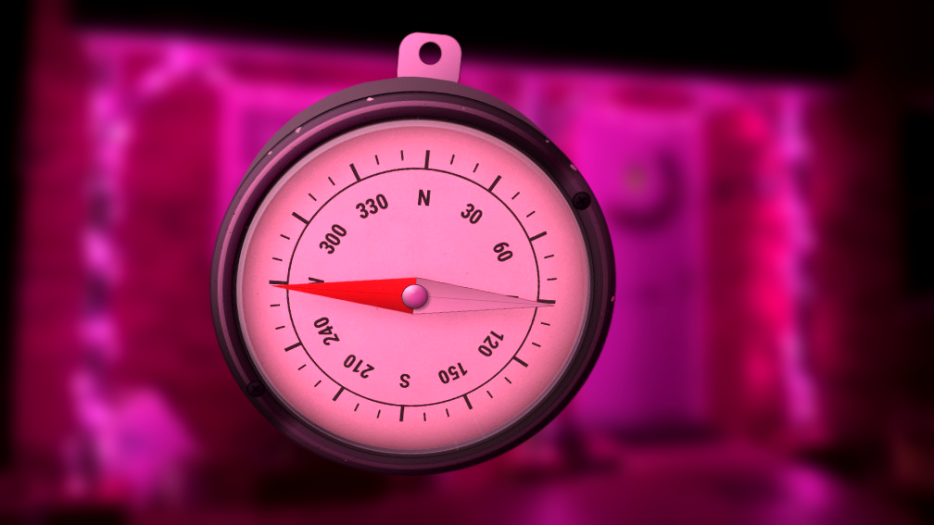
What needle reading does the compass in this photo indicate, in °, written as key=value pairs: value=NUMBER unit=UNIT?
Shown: value=270 unit=°
